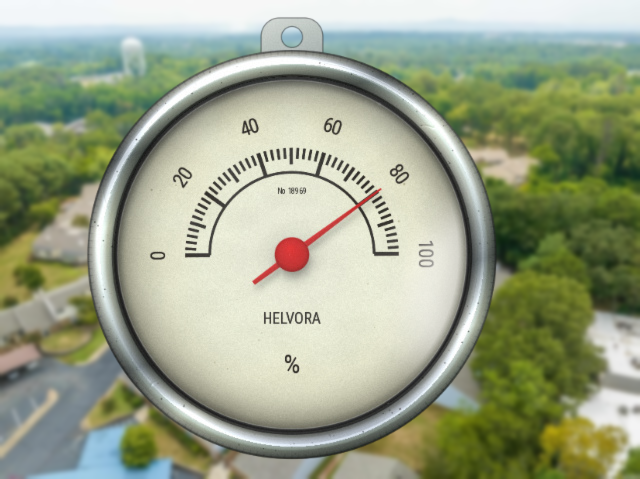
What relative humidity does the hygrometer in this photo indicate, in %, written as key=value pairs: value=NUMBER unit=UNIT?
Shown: value=80 unit=%
